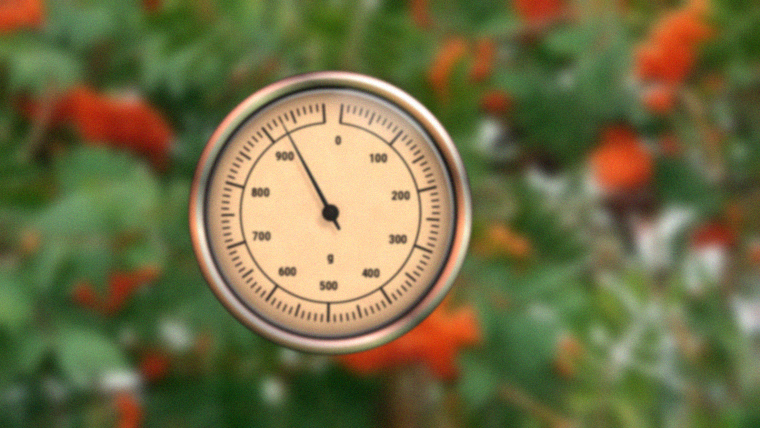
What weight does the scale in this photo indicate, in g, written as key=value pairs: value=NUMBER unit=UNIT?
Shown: value=930 unit=g
